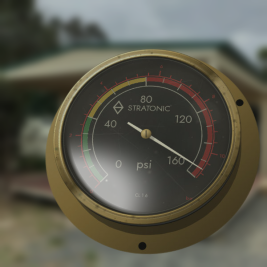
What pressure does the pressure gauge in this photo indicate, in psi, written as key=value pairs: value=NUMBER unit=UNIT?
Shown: value=155 unit=psi
